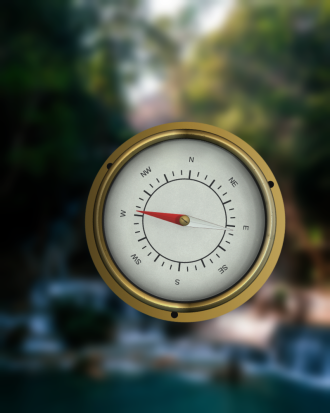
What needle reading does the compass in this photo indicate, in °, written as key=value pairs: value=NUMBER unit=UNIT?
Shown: value=275 unit=°
